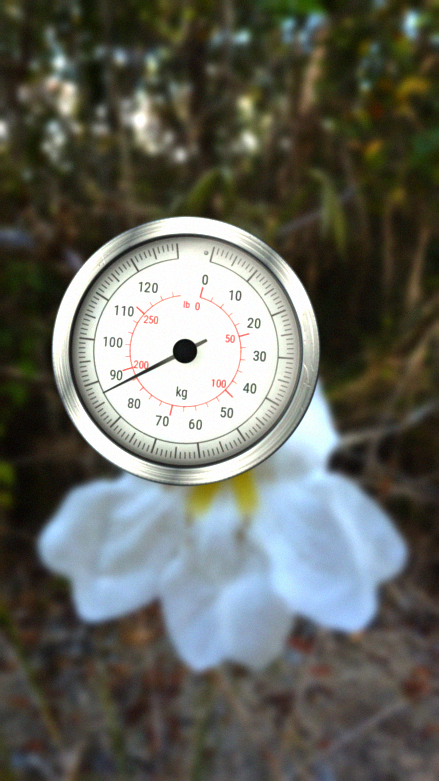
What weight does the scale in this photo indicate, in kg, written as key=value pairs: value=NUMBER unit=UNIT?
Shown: value=87 unit=kg
